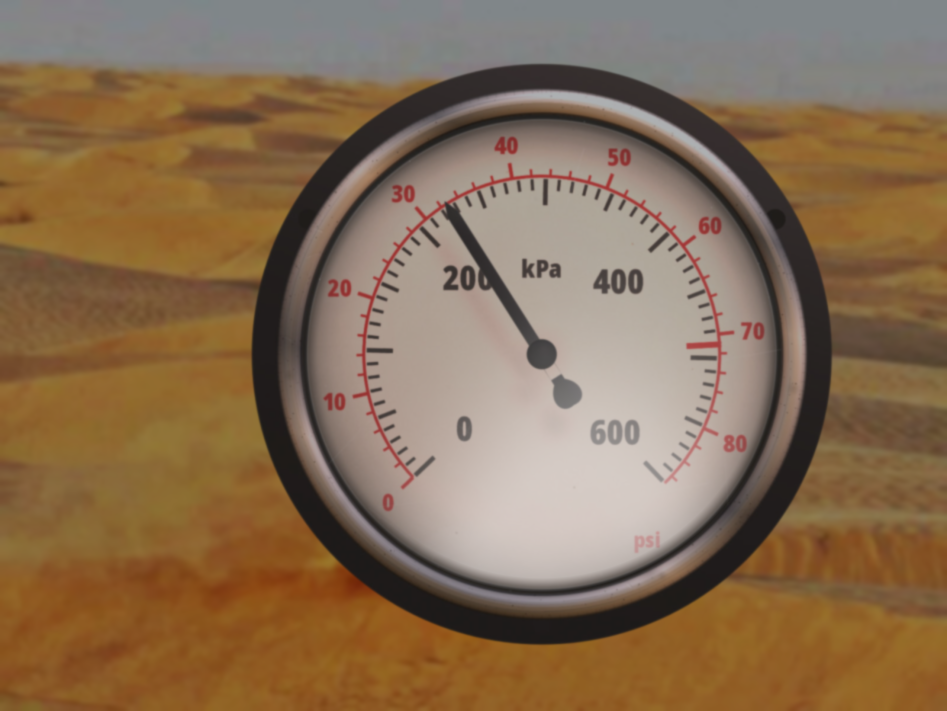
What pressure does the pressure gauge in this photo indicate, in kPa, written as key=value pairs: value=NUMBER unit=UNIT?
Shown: value=225 unit=kPa
